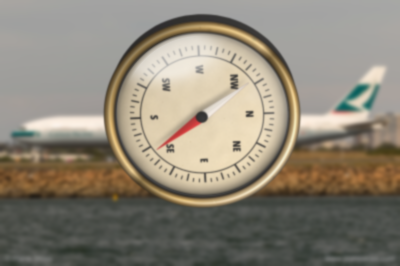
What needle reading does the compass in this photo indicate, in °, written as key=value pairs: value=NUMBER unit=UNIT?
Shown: value=145 unit=°
